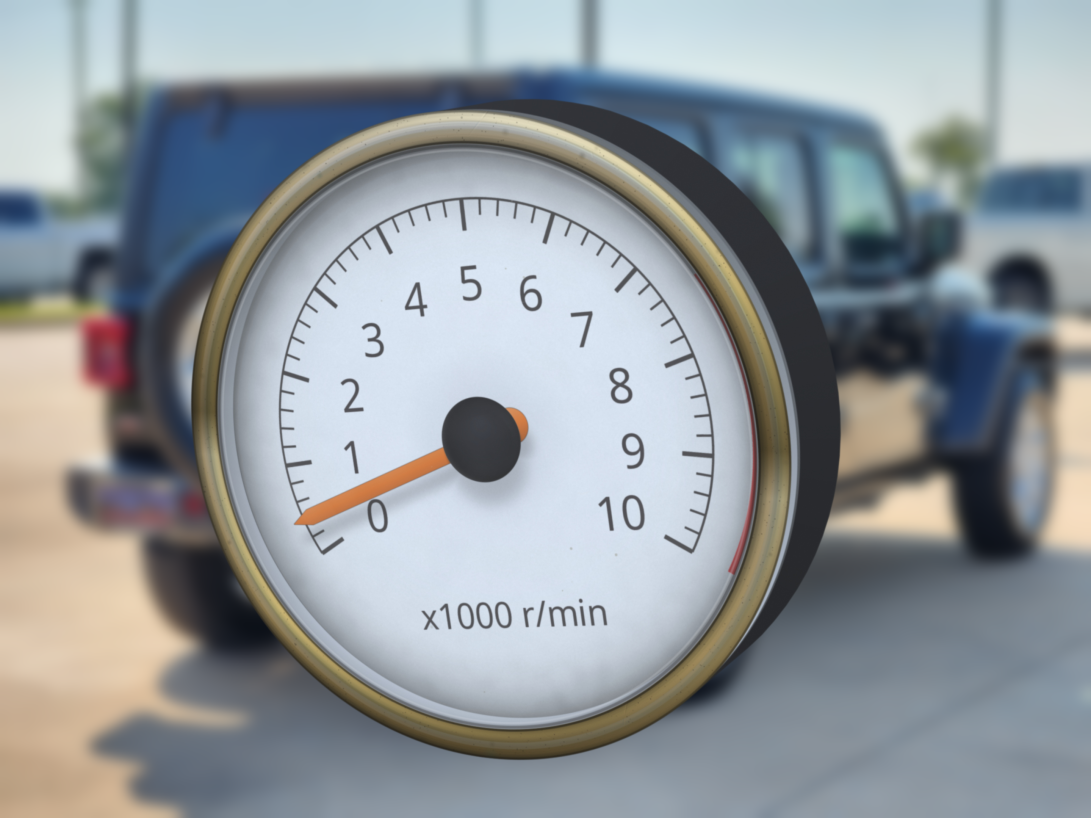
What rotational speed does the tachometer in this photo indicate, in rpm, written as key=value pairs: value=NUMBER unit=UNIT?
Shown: value=400 unit=rpm
